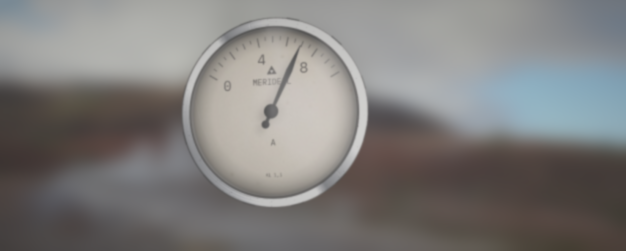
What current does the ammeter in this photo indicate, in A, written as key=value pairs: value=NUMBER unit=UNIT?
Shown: value=7 unit=A
